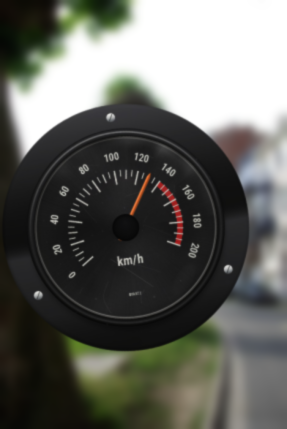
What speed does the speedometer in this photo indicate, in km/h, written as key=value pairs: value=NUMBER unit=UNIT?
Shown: value=130 unit=km/h
